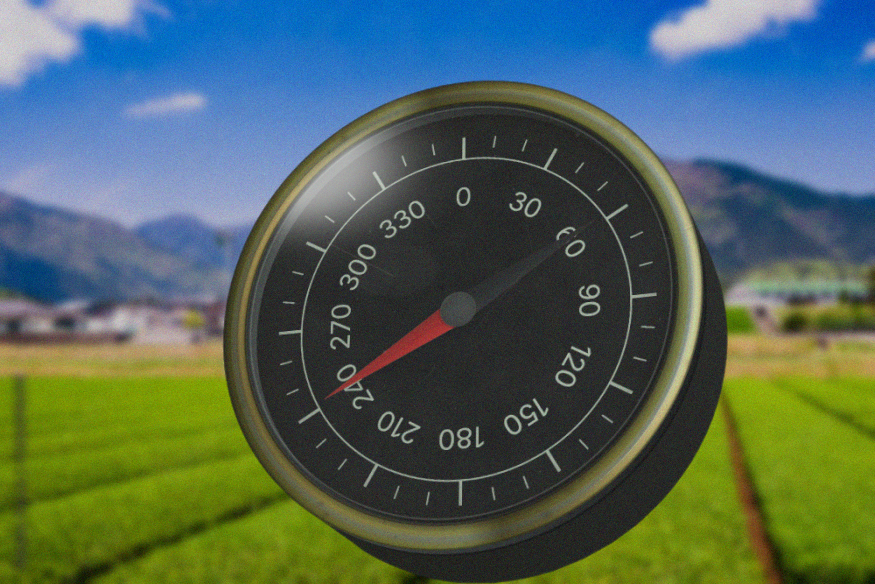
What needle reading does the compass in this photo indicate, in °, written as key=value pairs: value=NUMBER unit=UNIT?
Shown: value=240 unit=°
